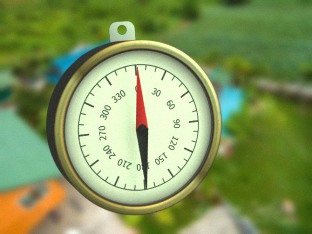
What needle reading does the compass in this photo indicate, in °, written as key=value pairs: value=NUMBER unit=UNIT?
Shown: value=0 unit=°
